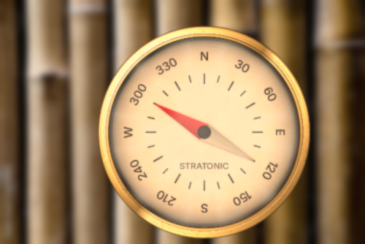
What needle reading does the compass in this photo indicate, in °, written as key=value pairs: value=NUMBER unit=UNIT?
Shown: value=300 unit=°
